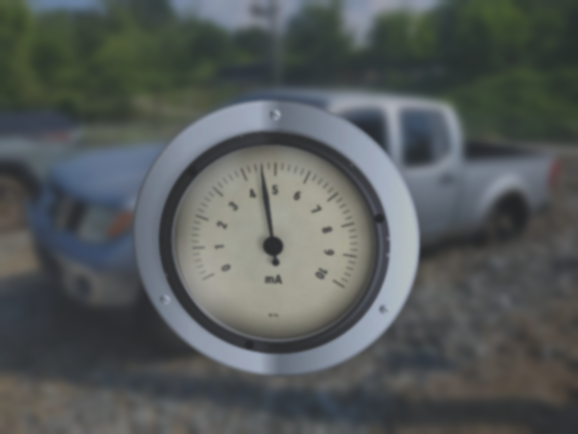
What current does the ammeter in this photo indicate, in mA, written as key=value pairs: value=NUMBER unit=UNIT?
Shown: value=4.6 unit=mA
